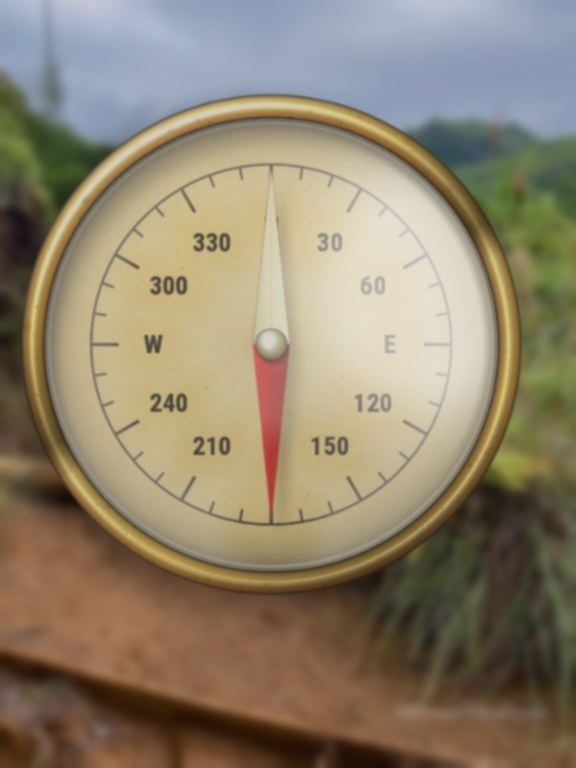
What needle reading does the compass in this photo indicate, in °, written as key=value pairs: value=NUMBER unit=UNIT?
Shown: value=180 unit=°
